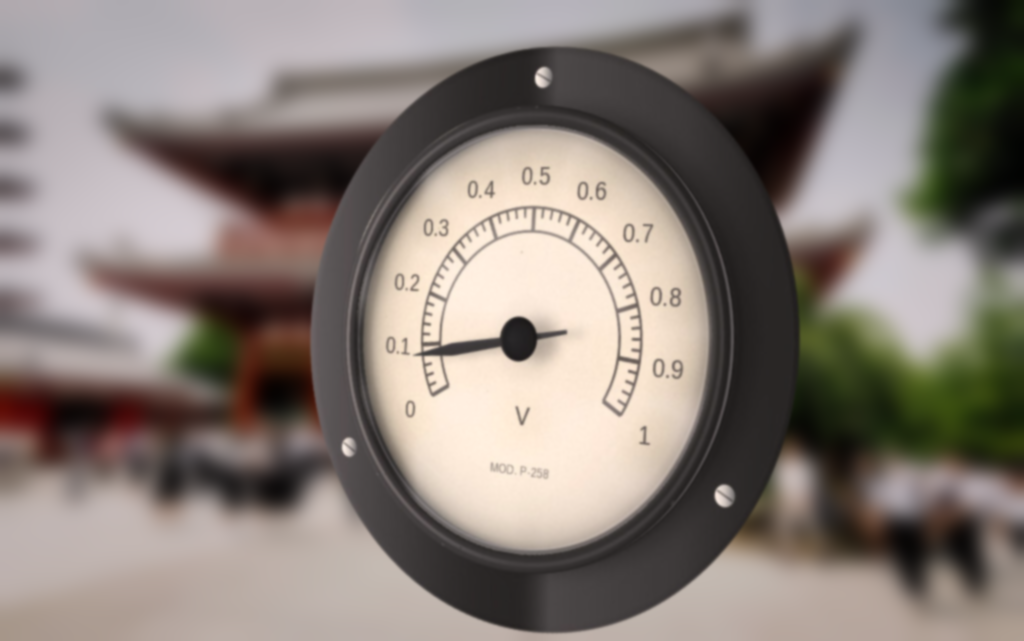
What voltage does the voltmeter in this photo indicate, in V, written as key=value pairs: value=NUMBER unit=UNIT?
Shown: value=0.08 unit=V
